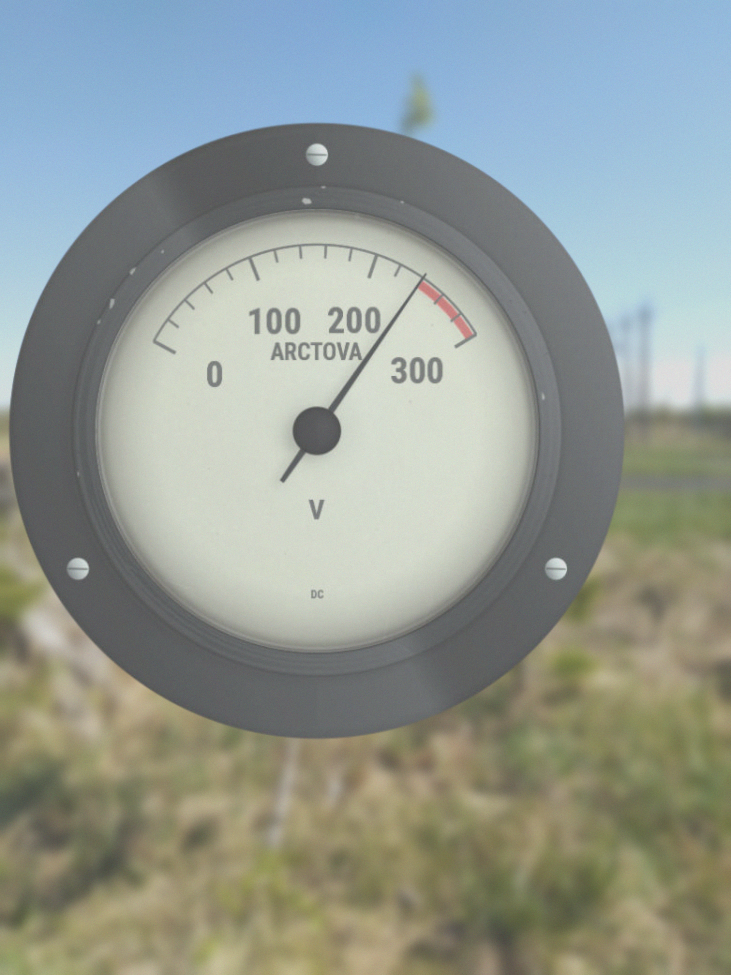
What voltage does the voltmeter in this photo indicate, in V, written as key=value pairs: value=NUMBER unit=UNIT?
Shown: value=240 unit=V
